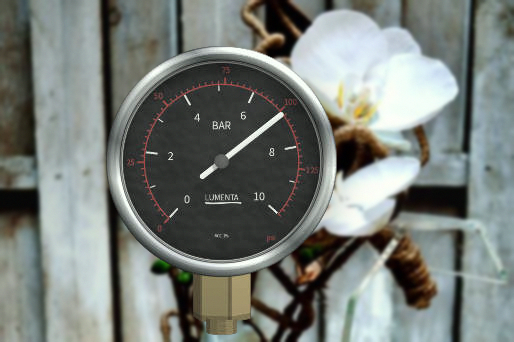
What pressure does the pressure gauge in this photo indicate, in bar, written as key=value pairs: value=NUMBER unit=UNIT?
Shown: value=7 unit=bar
